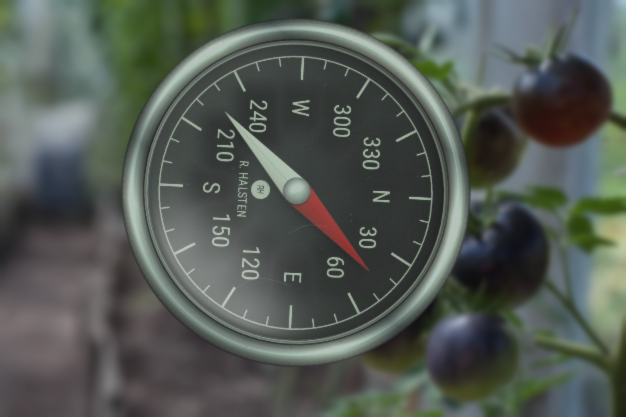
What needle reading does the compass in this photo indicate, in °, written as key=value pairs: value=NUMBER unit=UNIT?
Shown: value=45 unit=°
